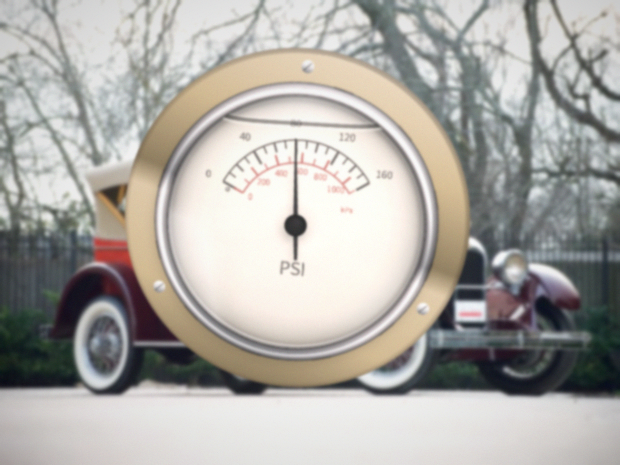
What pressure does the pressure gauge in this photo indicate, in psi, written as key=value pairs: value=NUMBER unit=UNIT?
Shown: value=80 unit=psi
